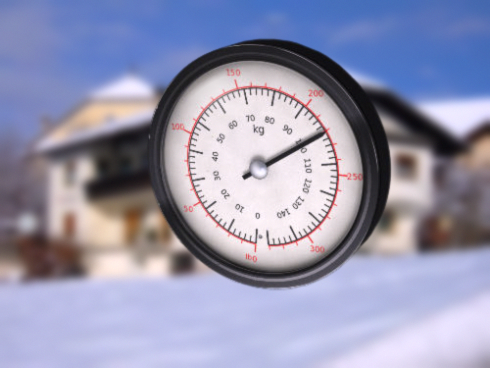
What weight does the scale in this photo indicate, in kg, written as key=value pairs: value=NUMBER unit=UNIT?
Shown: value=100 unit=kg
